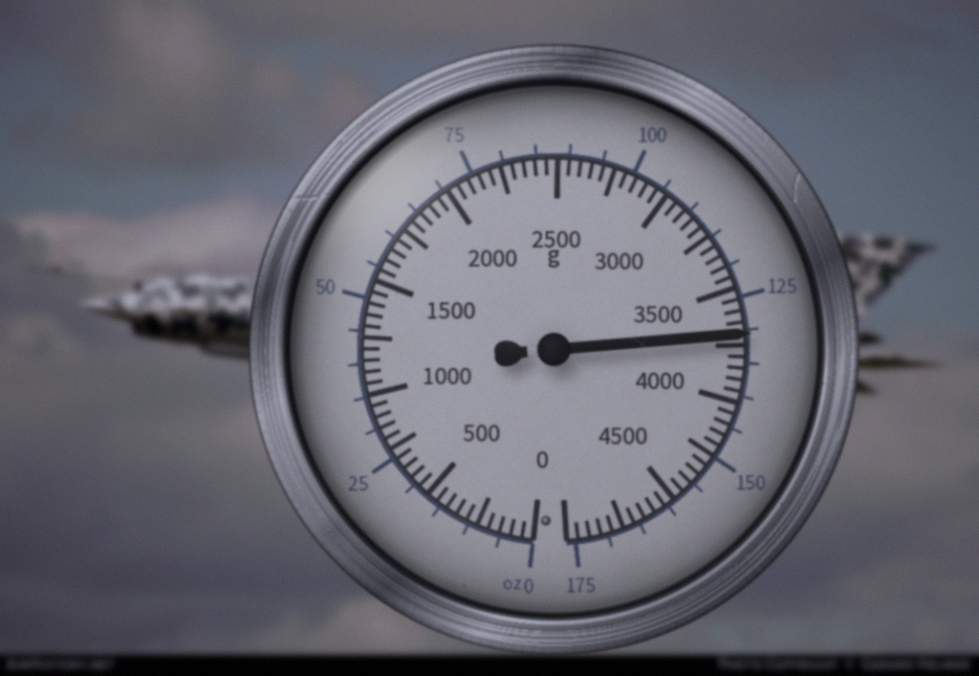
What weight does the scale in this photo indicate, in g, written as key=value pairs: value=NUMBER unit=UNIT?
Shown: value=3700 unit=g
